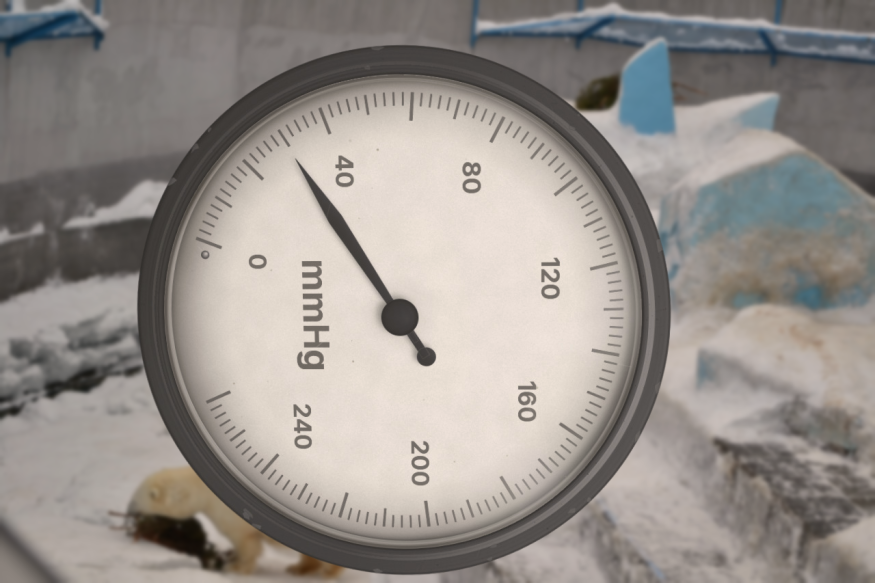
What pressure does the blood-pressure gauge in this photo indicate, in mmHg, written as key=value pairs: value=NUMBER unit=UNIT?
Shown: value=30 unit=mmHg
